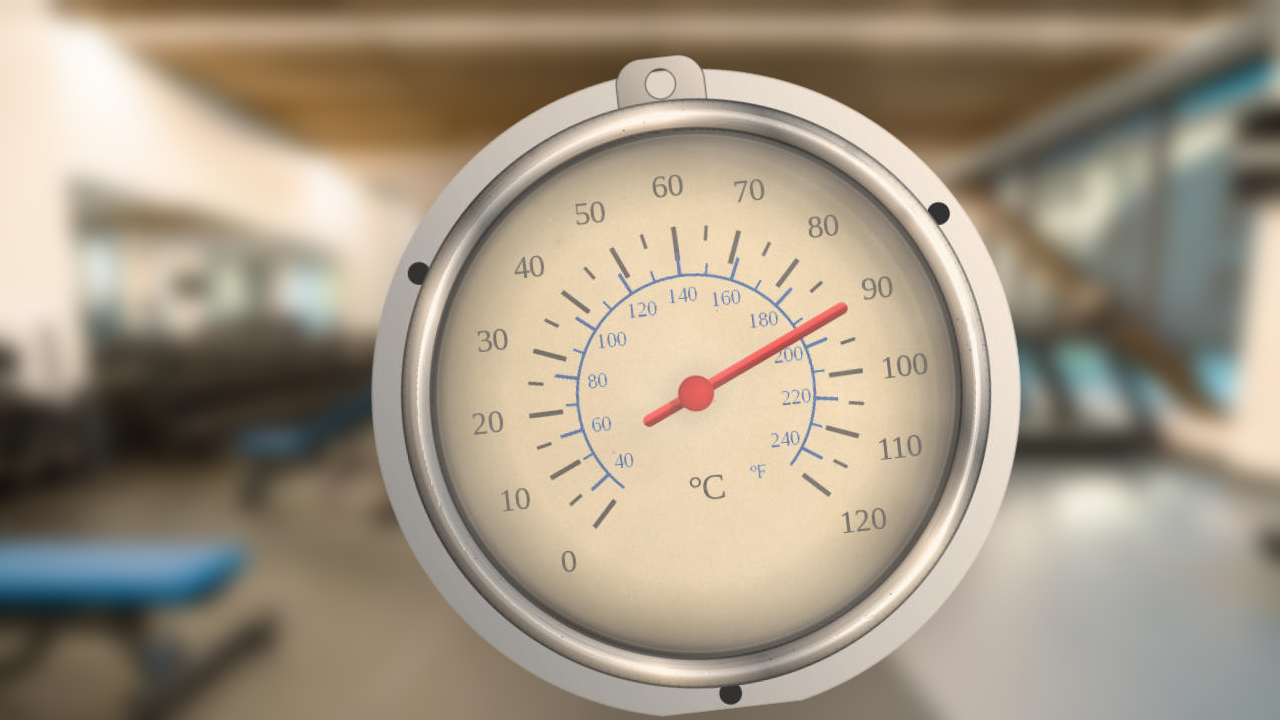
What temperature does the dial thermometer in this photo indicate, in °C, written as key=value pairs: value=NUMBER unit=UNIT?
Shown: value=90 unit=°C
